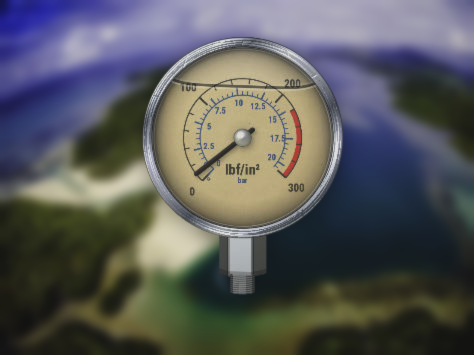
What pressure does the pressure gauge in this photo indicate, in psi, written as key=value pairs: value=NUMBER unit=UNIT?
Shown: value=10 unit=psi
